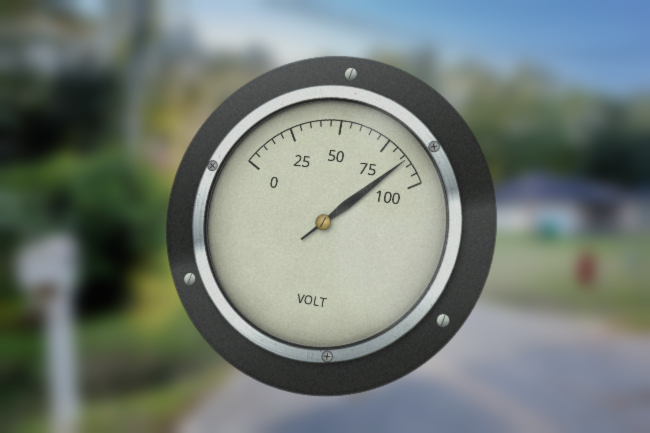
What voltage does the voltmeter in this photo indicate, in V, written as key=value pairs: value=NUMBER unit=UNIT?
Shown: value=87.5 unit=V
